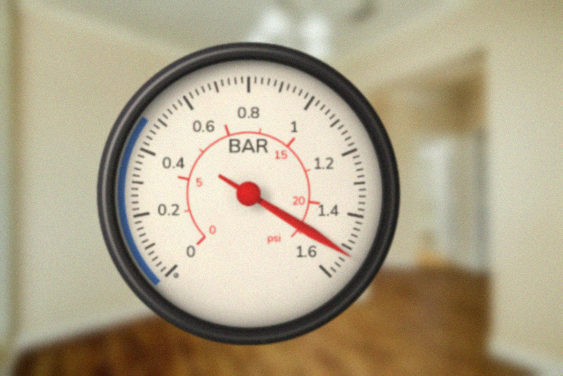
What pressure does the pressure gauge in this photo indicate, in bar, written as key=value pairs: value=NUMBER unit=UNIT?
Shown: value=1.52 unit=bar
